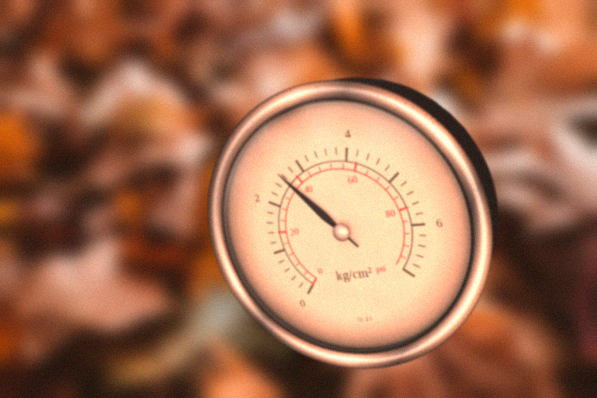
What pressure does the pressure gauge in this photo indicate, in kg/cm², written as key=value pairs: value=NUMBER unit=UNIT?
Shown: value=2.6 unit=kg/cm²
